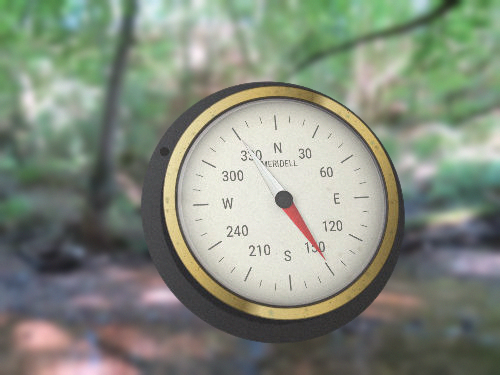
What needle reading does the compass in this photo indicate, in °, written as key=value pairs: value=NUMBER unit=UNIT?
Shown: value=150 unit=°
